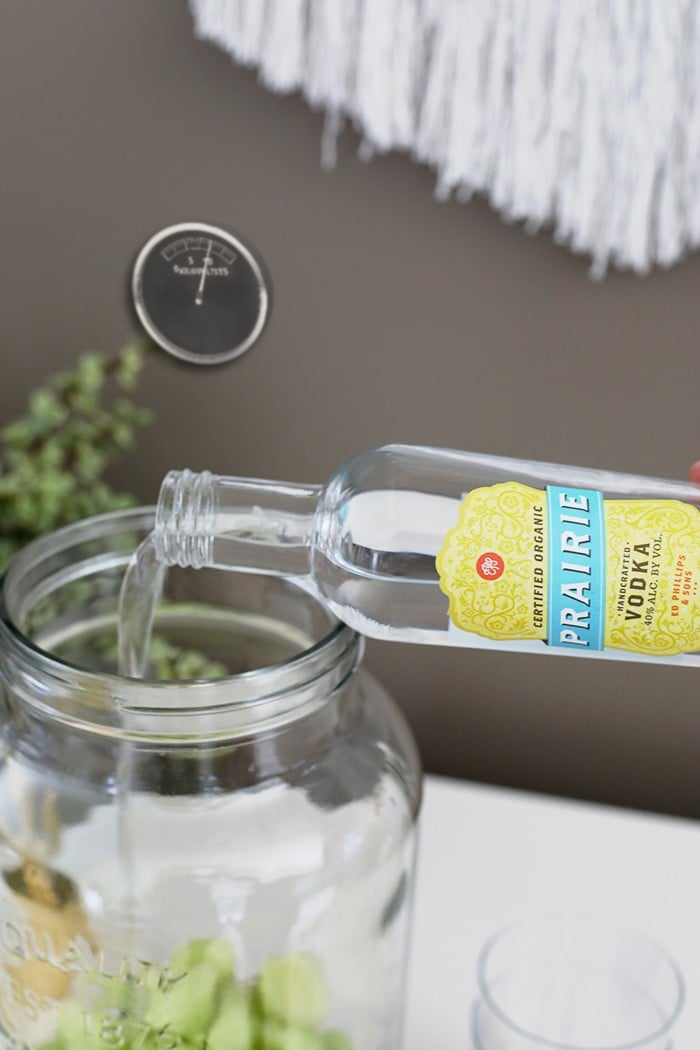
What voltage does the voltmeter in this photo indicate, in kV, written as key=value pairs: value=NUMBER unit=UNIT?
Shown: value=10 unit=kV
